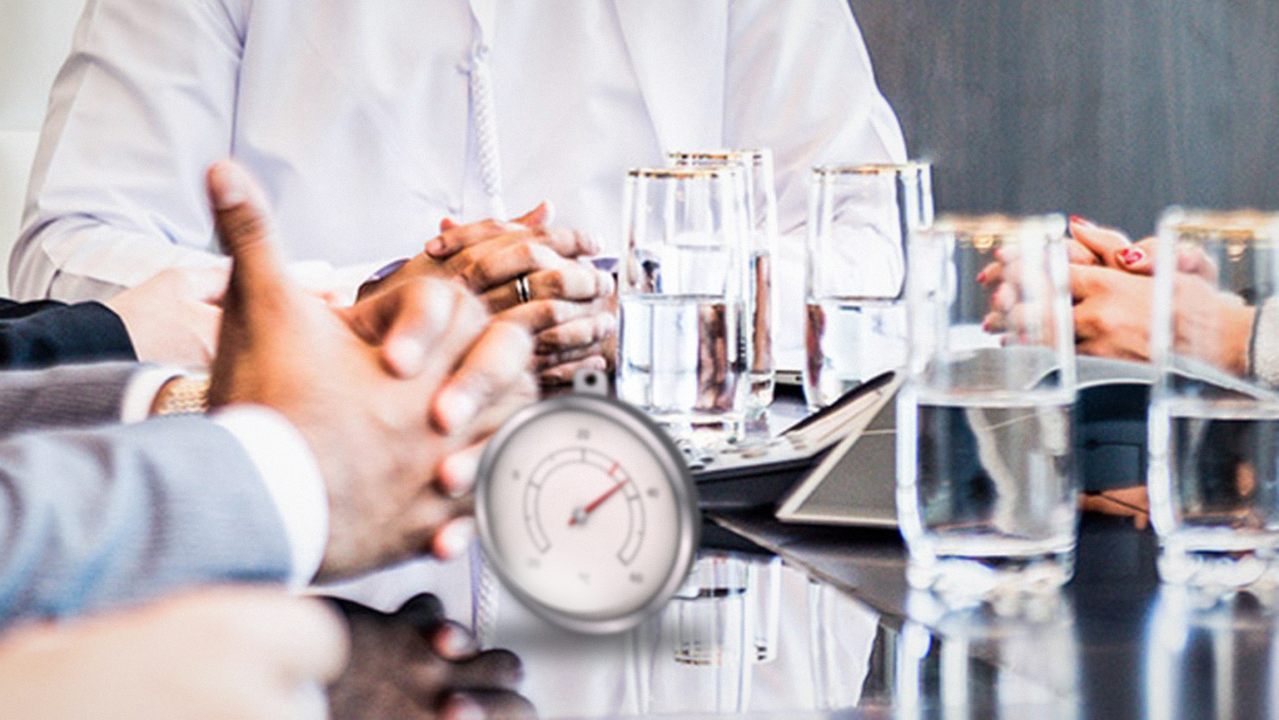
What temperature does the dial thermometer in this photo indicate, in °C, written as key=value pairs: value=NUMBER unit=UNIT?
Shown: value=35 unit=°C
